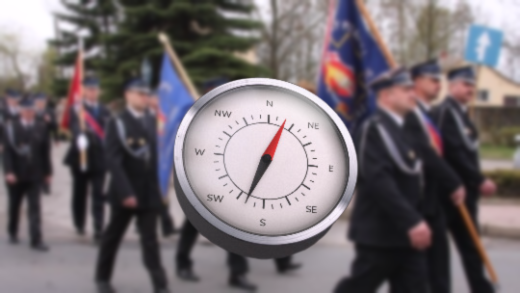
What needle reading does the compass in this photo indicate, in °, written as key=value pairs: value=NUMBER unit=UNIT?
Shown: value=20 unit=°
